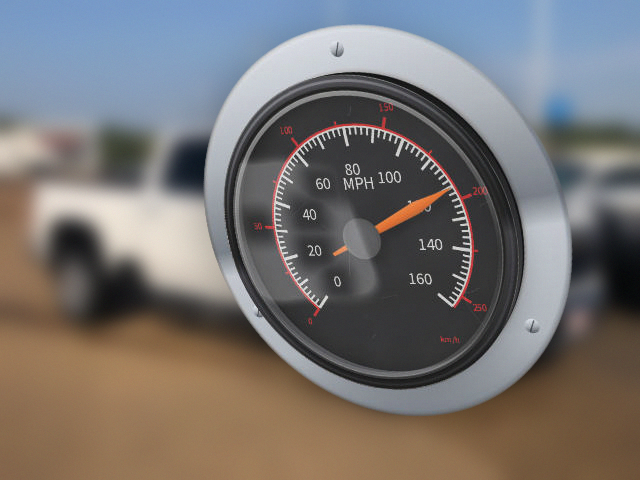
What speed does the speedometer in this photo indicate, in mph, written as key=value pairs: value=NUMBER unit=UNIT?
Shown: value=120 unit=mph
